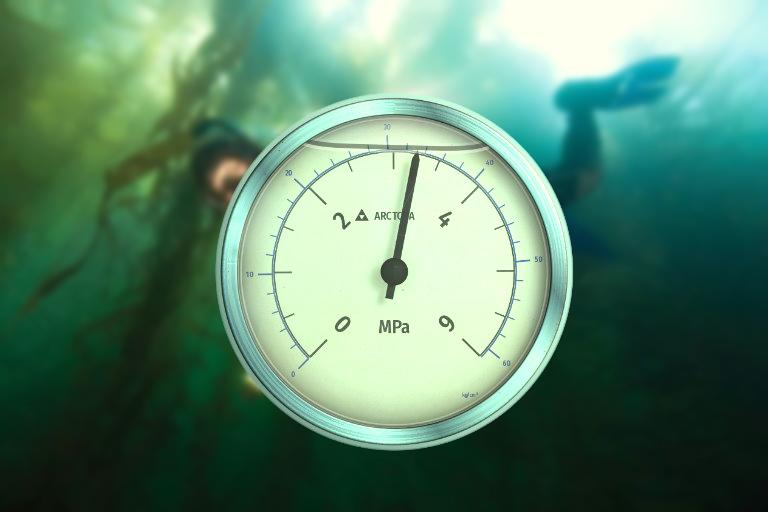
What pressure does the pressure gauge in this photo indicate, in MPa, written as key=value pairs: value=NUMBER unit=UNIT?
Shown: value=3.25 unit=MPa
